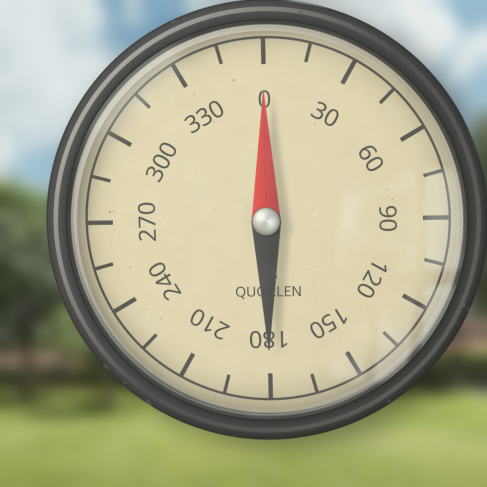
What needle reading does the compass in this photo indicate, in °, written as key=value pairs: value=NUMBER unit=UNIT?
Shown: value=0 unit=°
